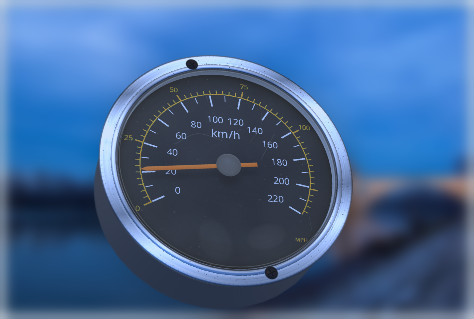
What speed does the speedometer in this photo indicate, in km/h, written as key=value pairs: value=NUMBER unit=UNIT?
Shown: value=20 unit=km/h
